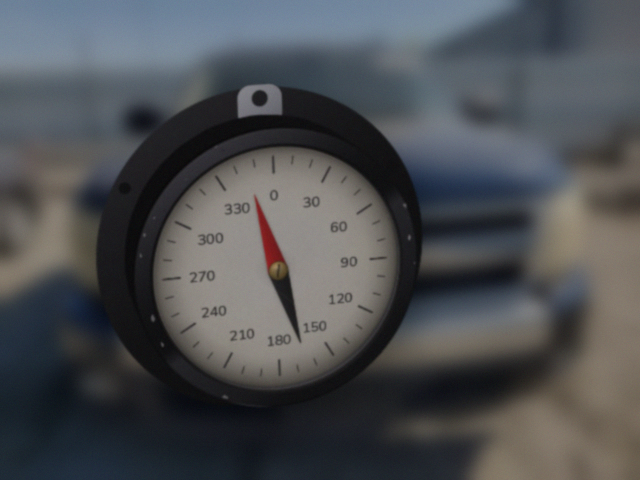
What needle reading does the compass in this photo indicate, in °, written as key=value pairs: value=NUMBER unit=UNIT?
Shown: value=345 unit=°
